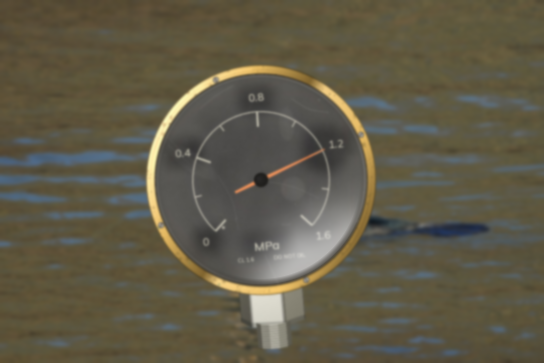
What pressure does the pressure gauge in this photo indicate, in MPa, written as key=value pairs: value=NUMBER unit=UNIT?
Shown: value=1.2 unit=MPa
